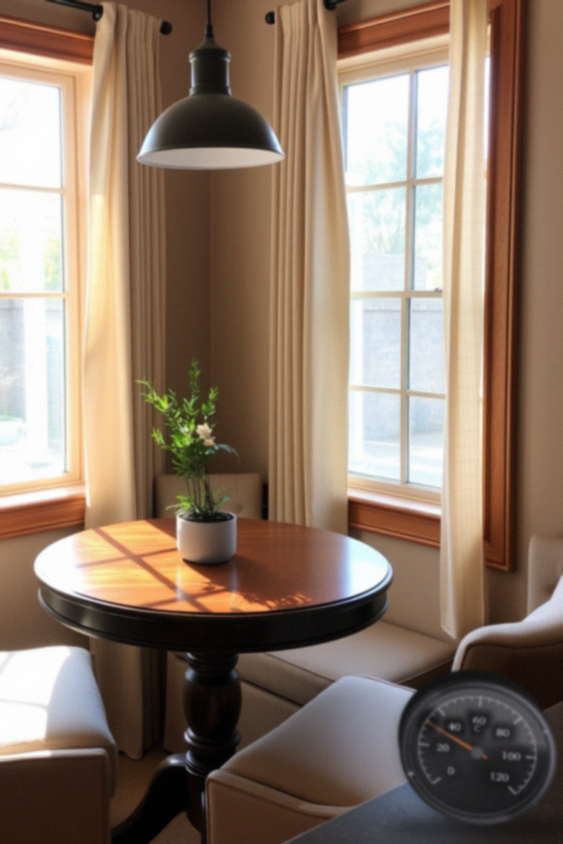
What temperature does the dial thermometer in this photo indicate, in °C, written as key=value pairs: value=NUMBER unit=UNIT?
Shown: value=32 unit=°C
